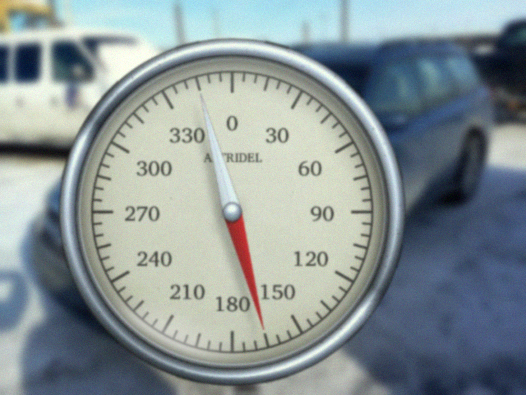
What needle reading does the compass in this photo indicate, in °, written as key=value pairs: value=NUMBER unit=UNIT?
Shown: value=165 unit=°
